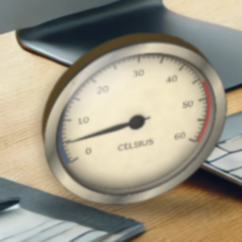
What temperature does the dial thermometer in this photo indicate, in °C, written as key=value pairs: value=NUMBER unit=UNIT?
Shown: value=5 unit=°C
